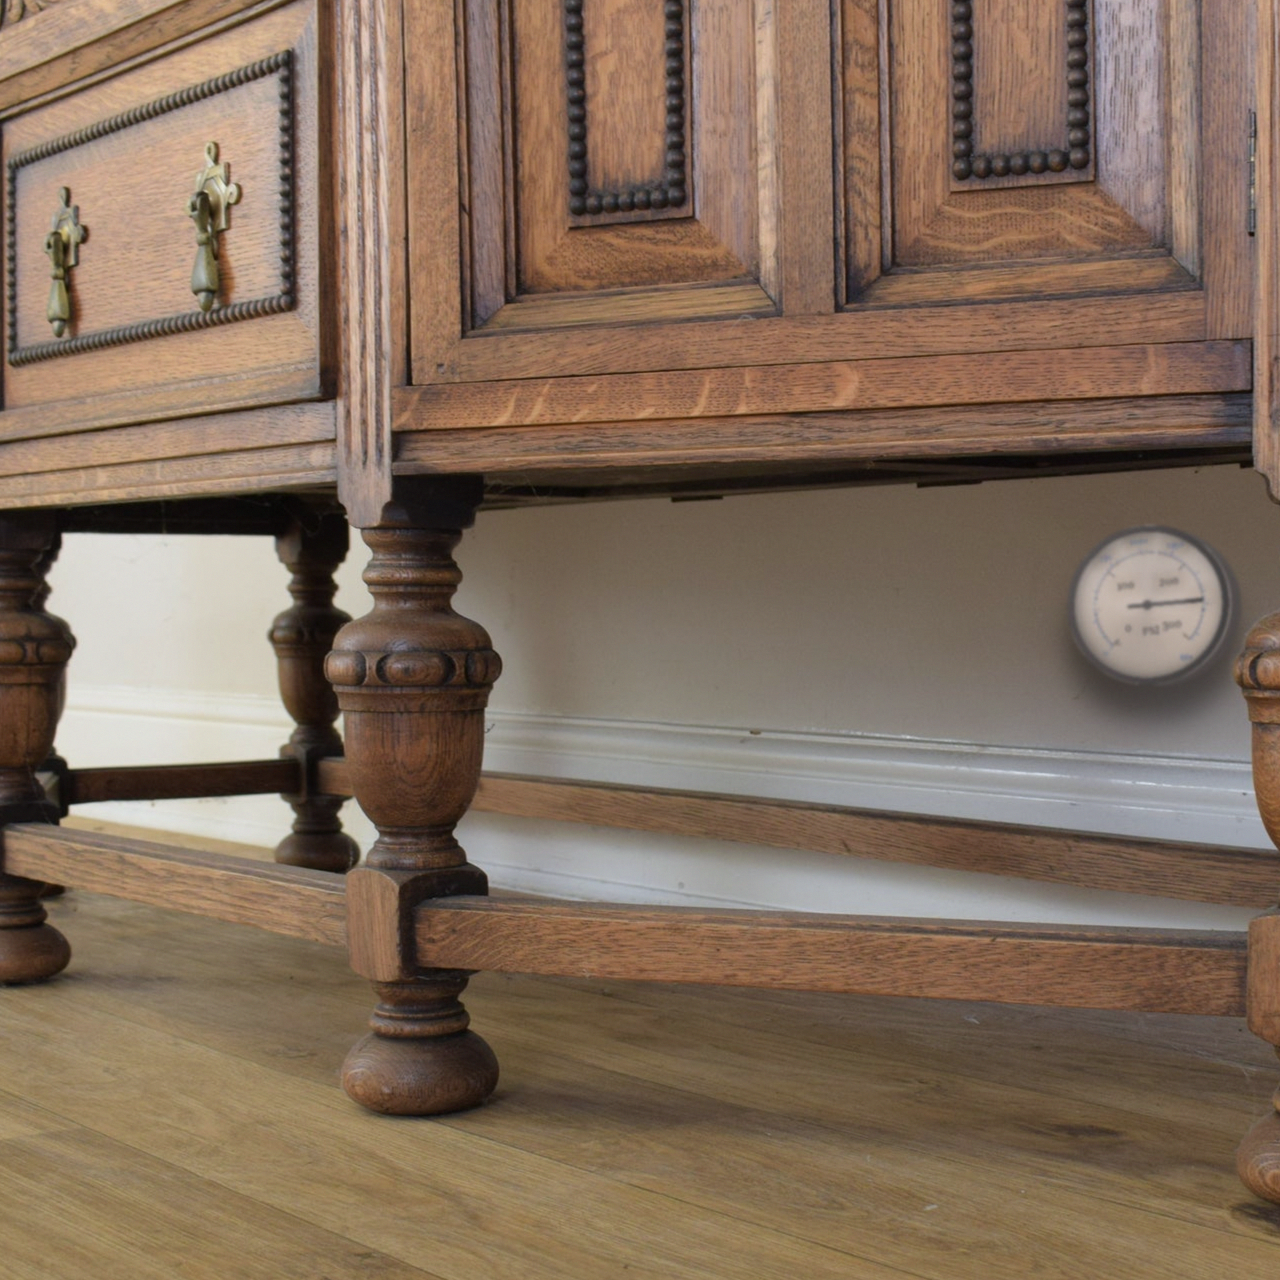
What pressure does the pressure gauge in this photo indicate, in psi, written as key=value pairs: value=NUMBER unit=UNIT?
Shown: value=250 unit=psi
